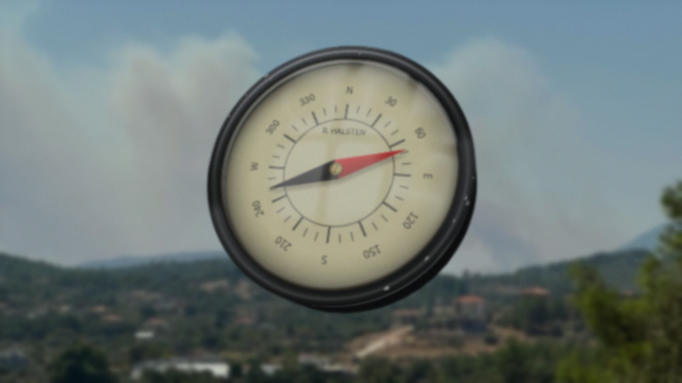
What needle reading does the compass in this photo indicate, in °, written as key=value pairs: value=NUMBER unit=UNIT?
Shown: value=70 unit=°
